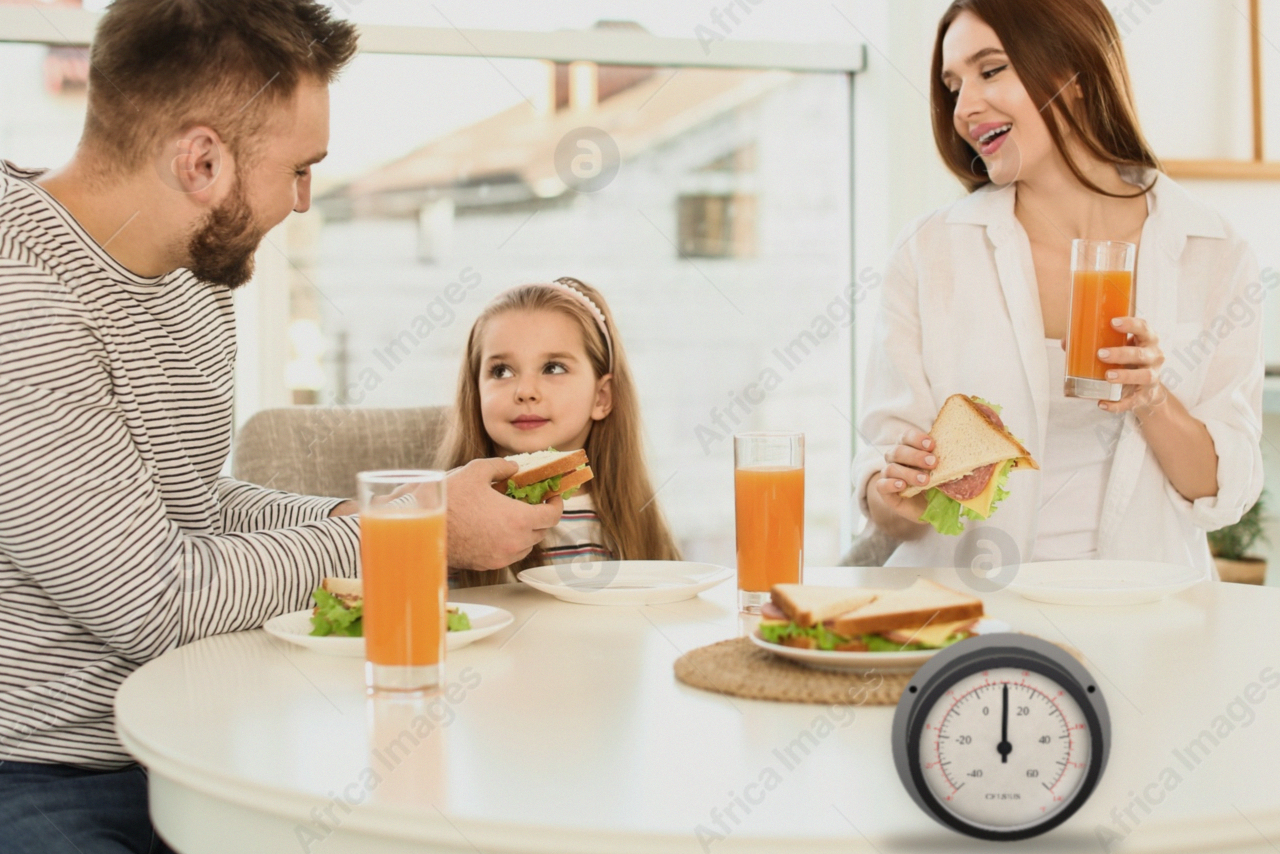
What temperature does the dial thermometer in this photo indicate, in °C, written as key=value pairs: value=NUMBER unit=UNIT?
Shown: value=10 unit=°C
